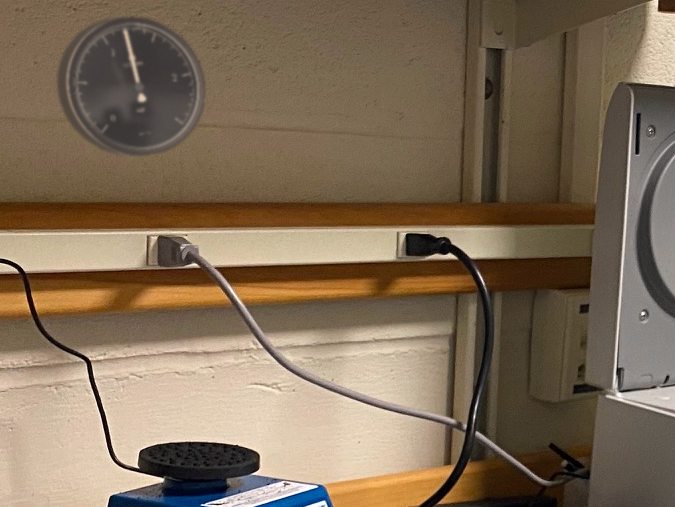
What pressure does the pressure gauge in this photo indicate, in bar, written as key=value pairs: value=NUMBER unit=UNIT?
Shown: value=1.2 unit=bar
